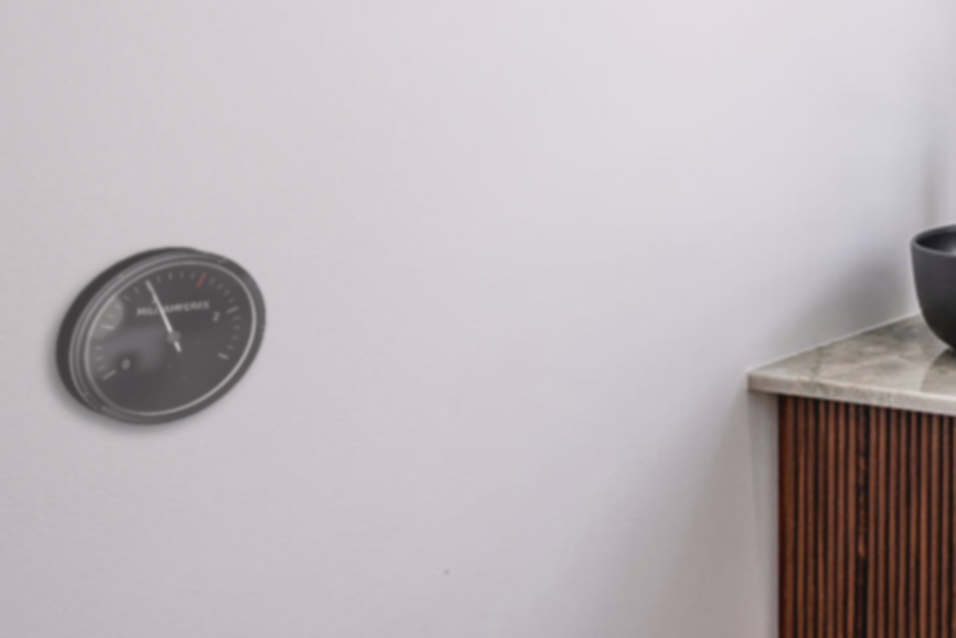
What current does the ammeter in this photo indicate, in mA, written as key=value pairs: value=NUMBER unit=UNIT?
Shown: value=1 unit=mA
